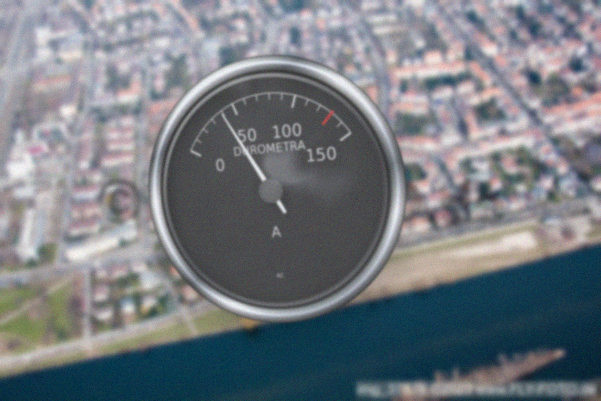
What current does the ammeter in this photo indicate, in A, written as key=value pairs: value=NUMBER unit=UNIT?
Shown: value=40 unit=A
